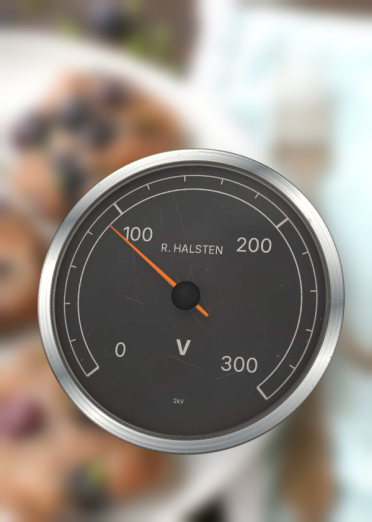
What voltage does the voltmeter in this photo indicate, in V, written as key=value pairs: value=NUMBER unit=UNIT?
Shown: value=90 unit=V
